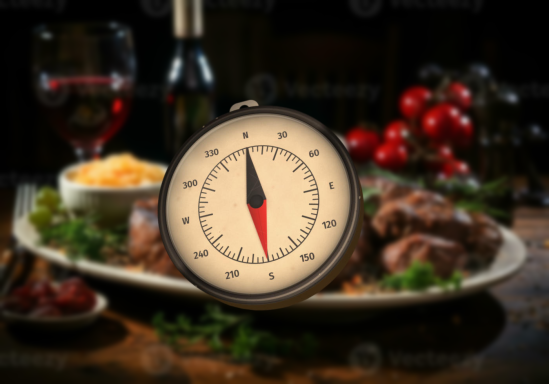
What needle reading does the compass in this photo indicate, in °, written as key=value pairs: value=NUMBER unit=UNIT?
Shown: value=180 unit=°
